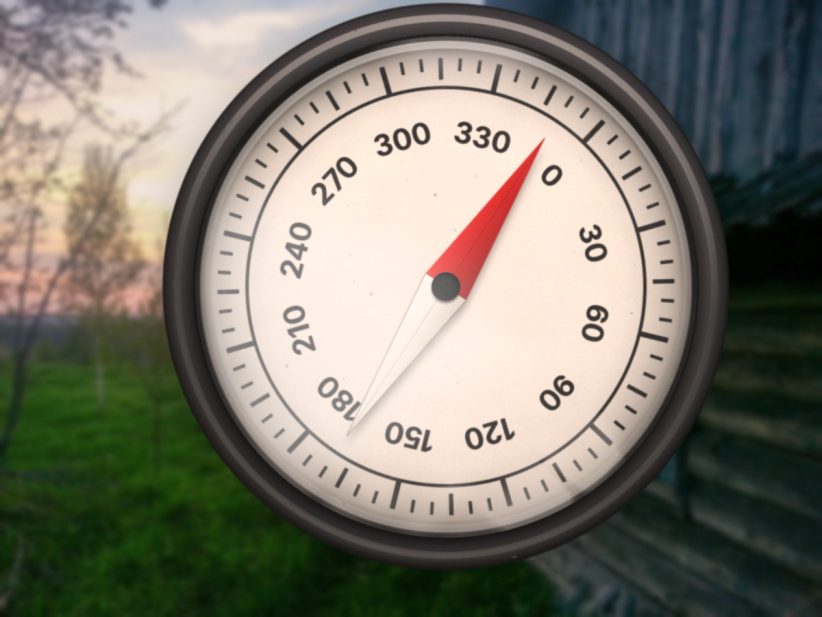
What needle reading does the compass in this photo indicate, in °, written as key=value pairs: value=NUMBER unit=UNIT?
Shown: value=350 unit=°
